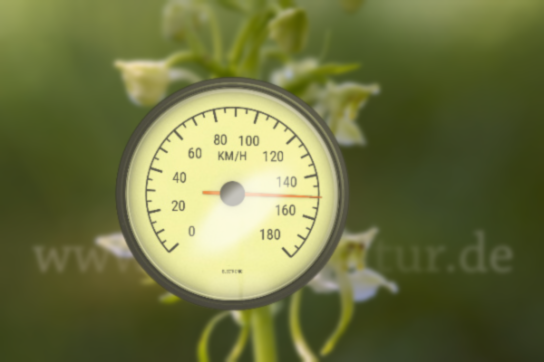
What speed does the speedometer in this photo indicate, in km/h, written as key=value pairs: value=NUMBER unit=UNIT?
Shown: value=150 unit=km/h
